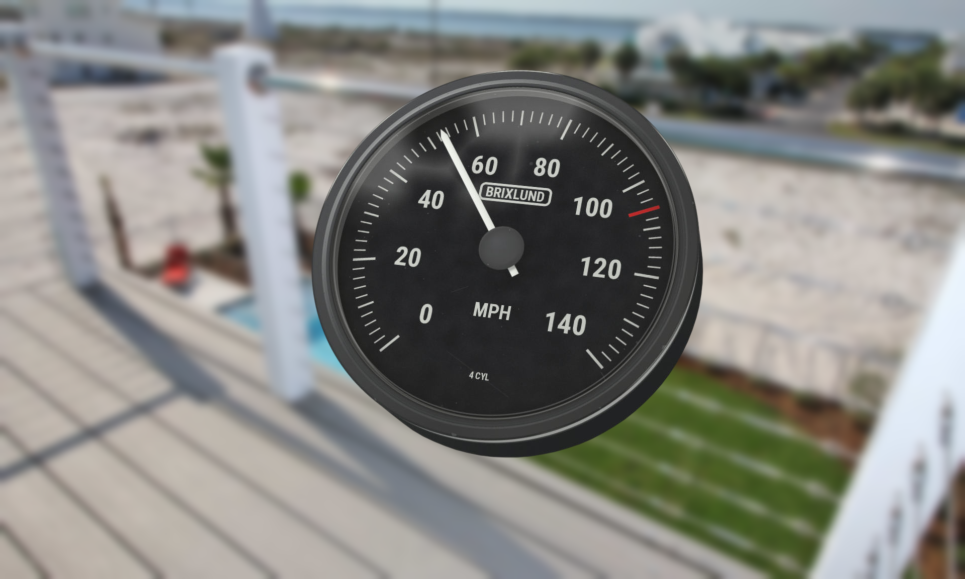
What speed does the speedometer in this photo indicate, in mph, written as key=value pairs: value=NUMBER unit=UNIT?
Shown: value=53 unit=mph
